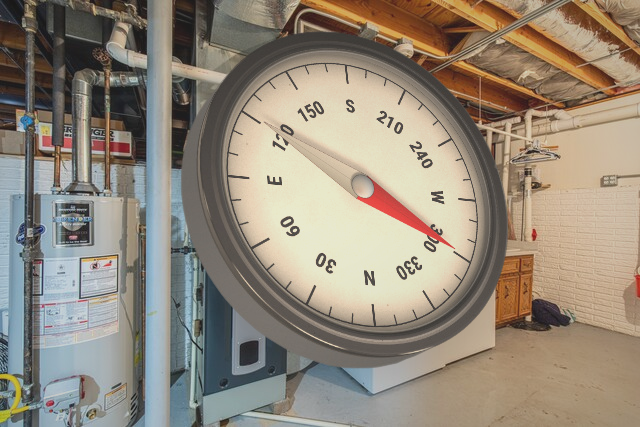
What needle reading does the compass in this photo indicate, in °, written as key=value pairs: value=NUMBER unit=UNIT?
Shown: value=300 unit=°
